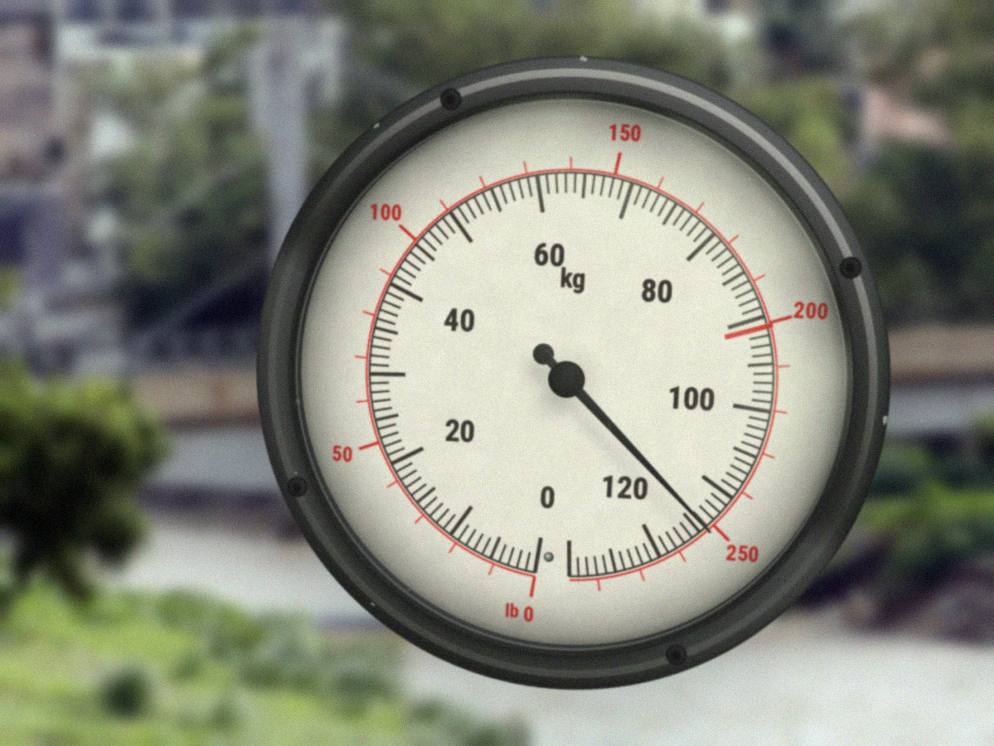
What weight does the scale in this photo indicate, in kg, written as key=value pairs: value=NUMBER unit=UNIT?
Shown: value=114 unit=kg
